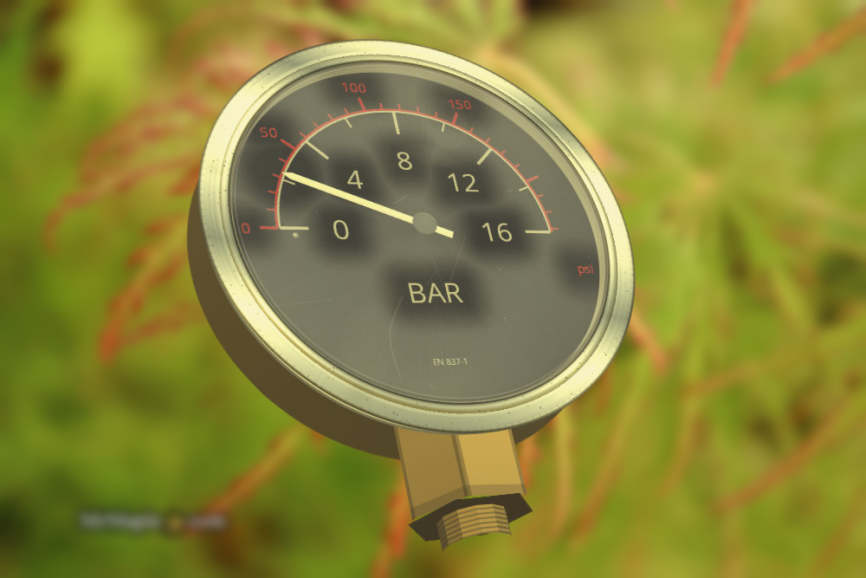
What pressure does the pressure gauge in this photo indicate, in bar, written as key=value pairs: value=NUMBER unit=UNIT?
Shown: value=2 unit=bar
